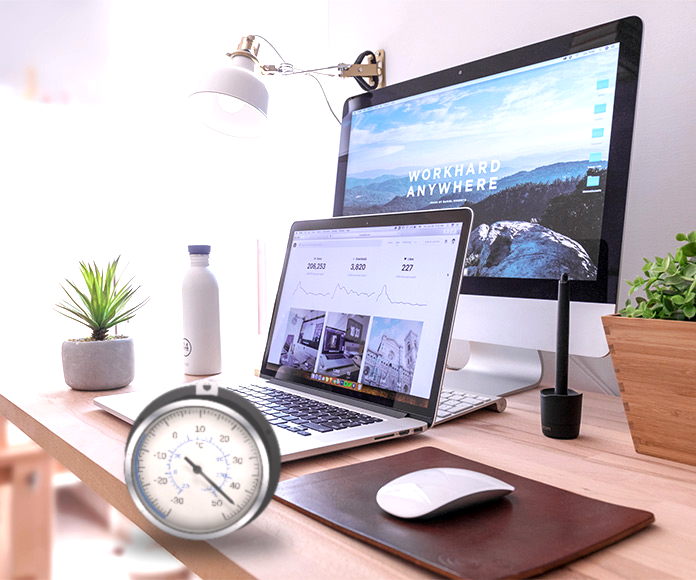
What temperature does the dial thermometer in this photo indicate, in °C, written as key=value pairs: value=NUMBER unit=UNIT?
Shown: value=45 unit=°C
